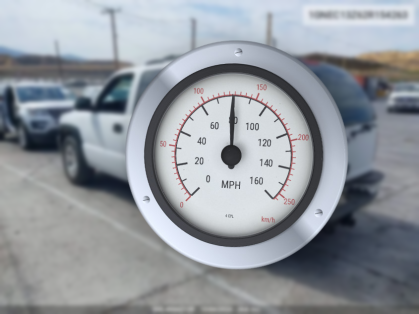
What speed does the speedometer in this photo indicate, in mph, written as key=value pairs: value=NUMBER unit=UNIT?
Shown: value=80 unit=mph
